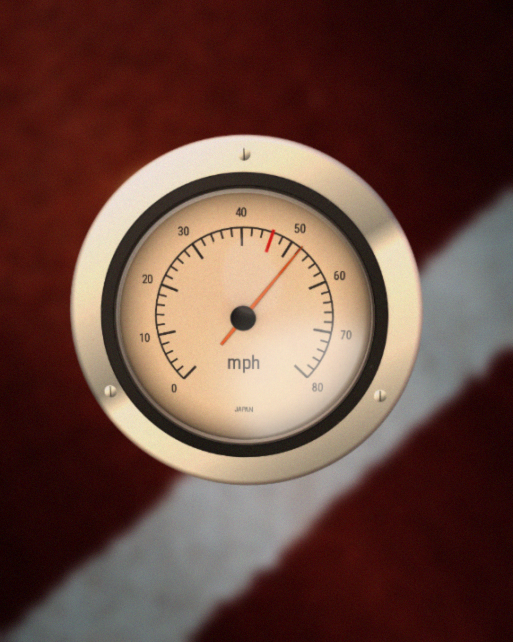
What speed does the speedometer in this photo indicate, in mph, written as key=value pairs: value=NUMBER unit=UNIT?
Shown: value=52 unit=mph
